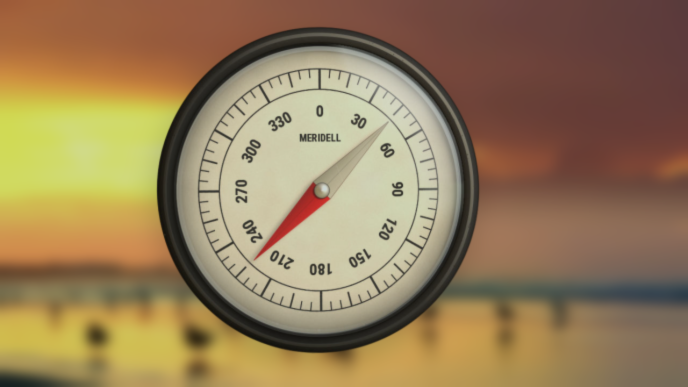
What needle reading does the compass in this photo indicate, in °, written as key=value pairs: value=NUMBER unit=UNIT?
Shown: value=225 unit=°
